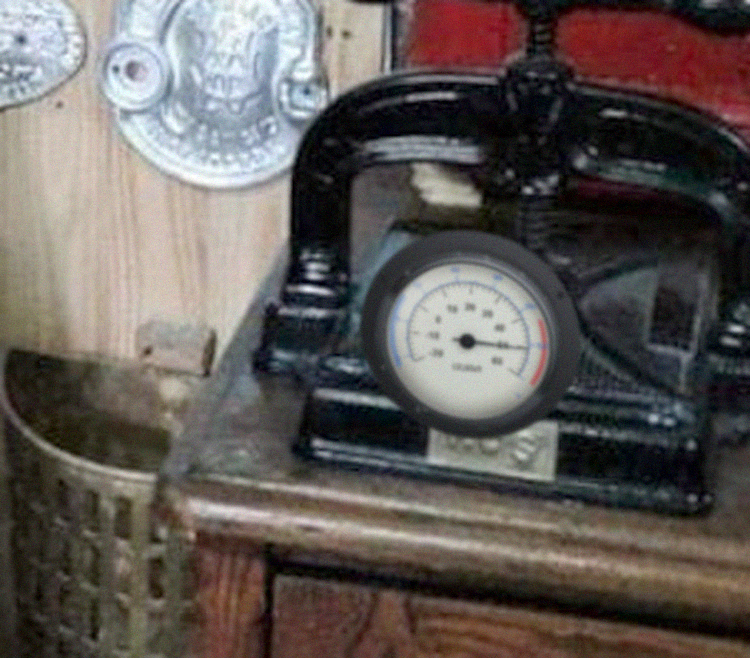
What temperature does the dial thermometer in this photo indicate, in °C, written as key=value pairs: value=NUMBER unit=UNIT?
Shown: value=50 unit=°C
